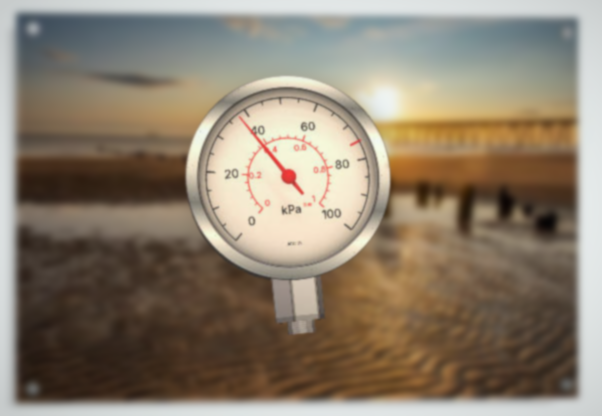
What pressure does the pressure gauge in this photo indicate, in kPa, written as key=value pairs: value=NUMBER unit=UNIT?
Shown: value=37.5 unit=kPa
